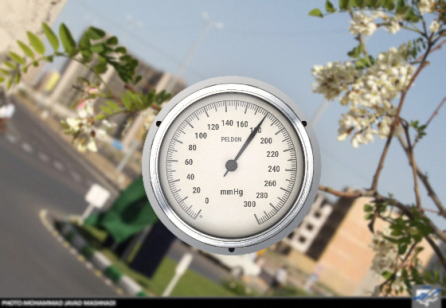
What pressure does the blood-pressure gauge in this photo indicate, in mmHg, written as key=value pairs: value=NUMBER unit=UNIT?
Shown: value=180 unit=mmHg
